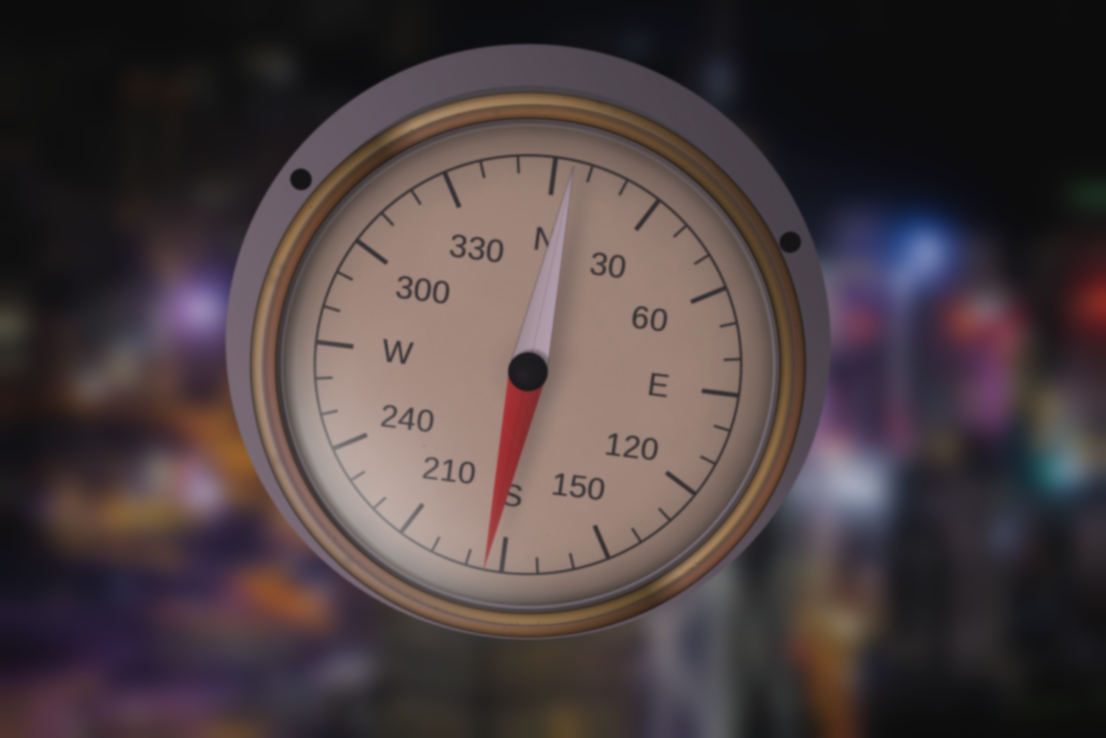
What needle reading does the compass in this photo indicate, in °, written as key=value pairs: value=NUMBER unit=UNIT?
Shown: value=185 unit=°
